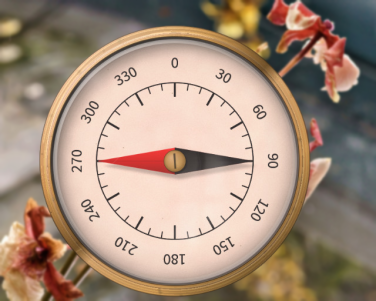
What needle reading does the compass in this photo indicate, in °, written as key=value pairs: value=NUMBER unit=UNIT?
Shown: value=270 unit=°
